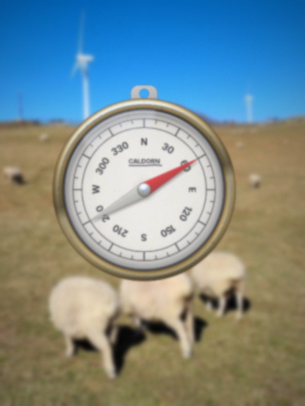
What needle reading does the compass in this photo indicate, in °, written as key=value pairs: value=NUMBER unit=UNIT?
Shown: value=60 unit=°
